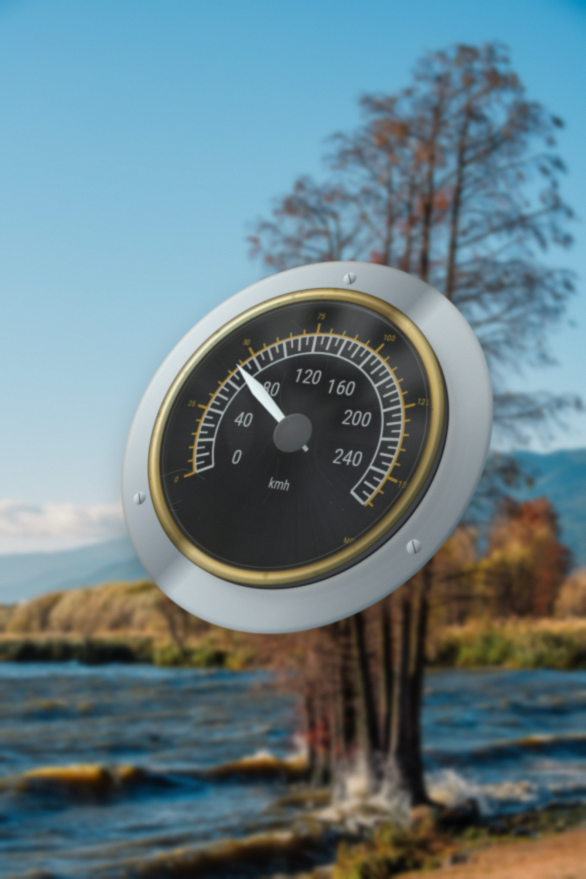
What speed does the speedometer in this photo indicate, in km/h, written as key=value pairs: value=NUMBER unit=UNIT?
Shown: value=70 unit=km/h
